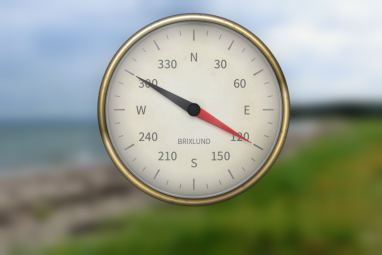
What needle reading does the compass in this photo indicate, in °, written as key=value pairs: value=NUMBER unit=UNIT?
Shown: value=120 unit=°
